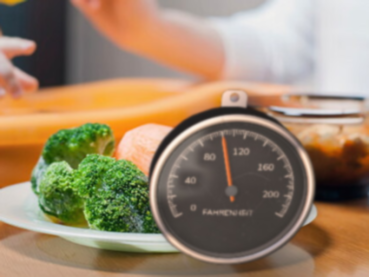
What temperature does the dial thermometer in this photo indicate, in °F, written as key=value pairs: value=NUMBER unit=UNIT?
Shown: value=100 unit=°F
